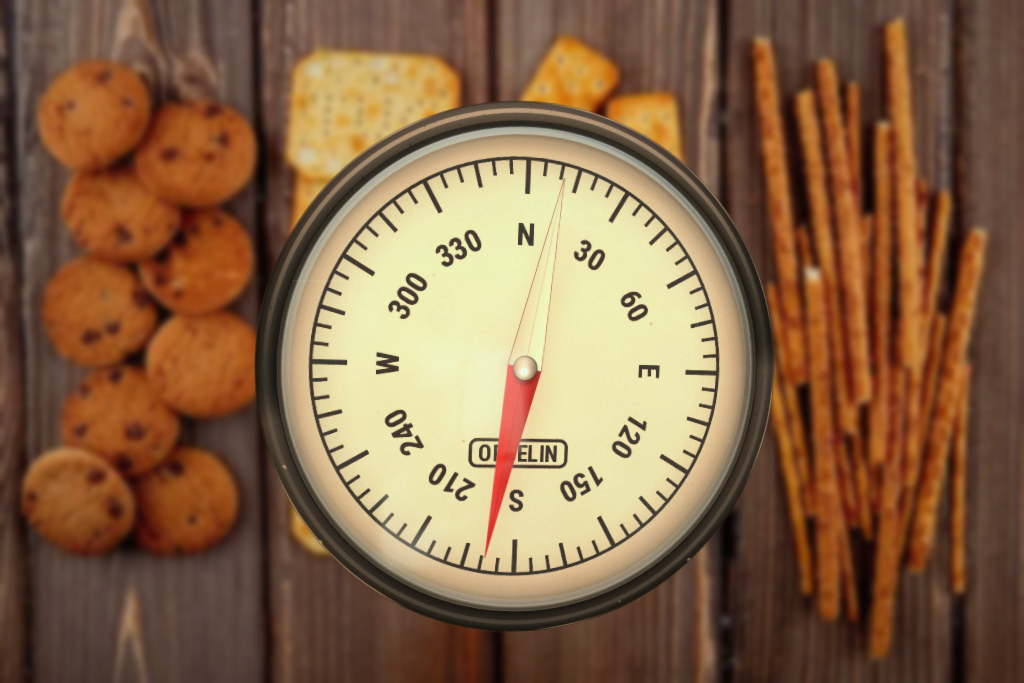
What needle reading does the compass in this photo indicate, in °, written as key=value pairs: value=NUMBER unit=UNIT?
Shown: value=190 unit=°
